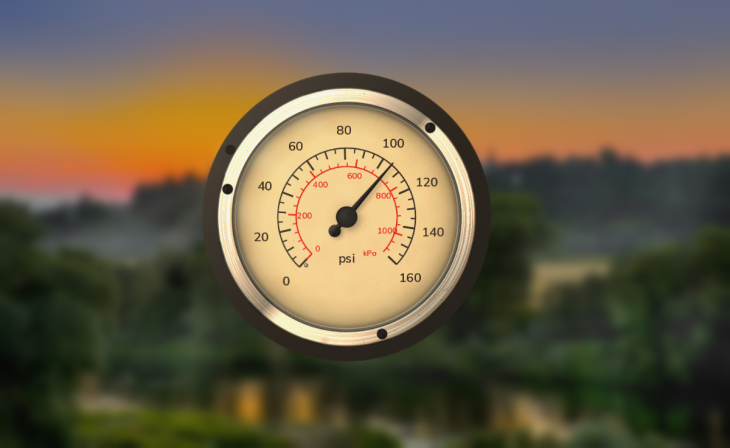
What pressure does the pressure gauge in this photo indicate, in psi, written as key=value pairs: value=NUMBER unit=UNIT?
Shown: value=105 unit=psi
